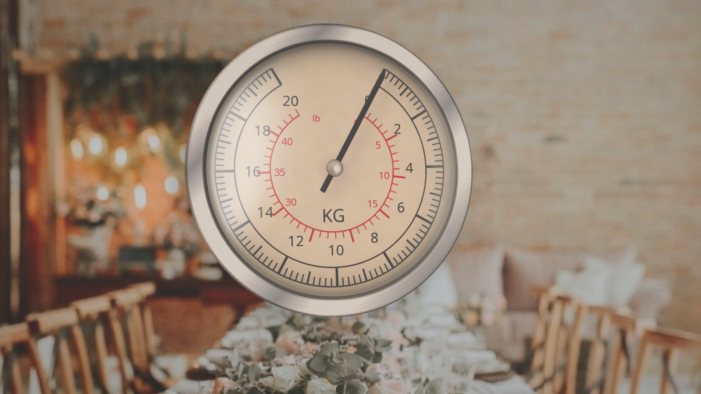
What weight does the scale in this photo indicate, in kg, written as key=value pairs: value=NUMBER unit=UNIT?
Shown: value=0 unit=kg
